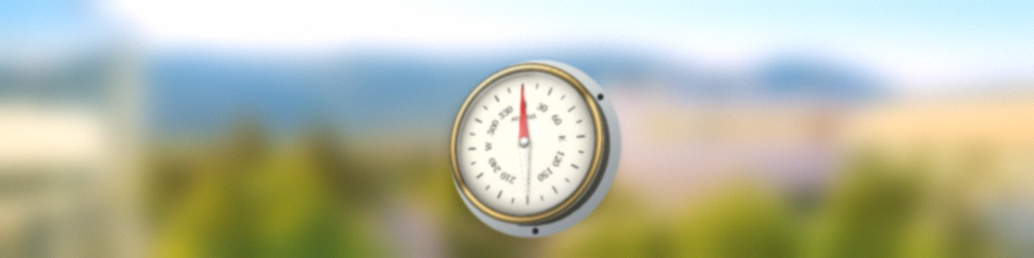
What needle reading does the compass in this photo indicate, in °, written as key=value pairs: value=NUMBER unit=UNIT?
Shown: value=0 unit=°
